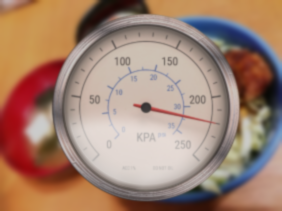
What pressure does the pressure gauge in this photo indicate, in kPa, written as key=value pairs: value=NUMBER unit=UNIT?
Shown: value=220 unit=kPa
